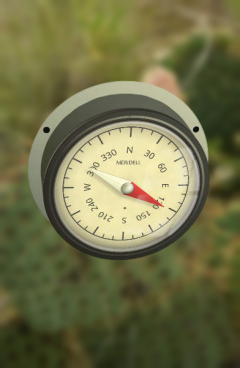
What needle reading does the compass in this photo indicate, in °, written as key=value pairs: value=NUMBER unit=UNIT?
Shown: value=120 unit=°
